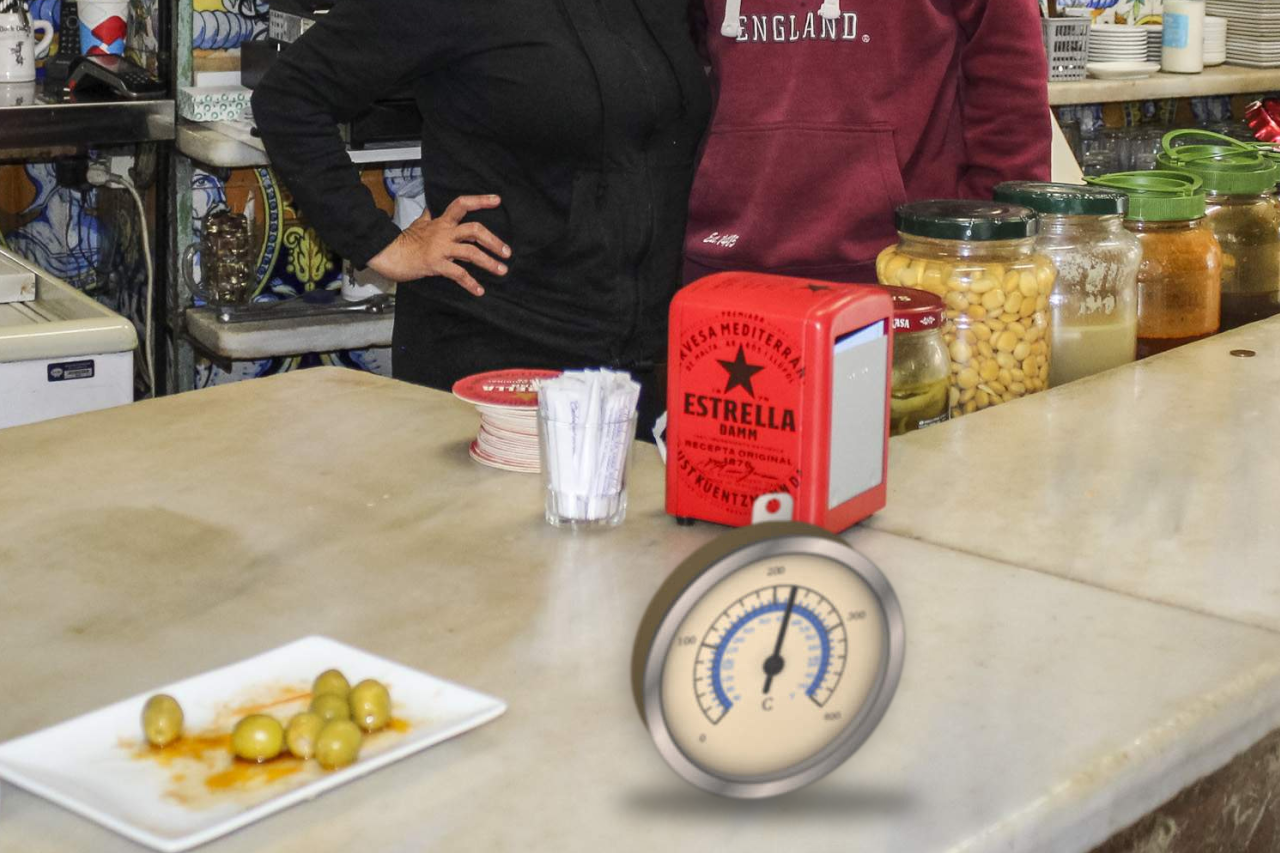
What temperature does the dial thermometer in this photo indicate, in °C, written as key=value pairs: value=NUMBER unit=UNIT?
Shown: value=220 unit=°C
